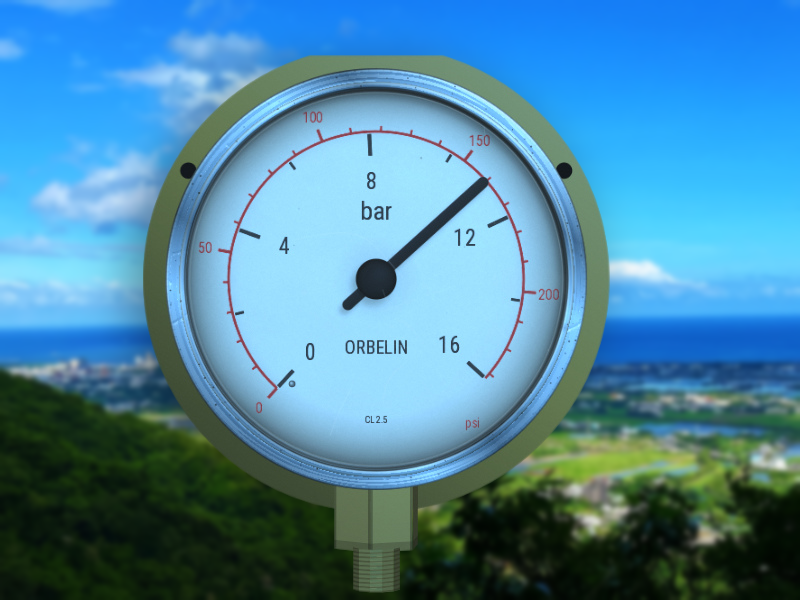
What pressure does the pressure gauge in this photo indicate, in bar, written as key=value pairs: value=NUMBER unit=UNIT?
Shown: value=11 unit=bar
